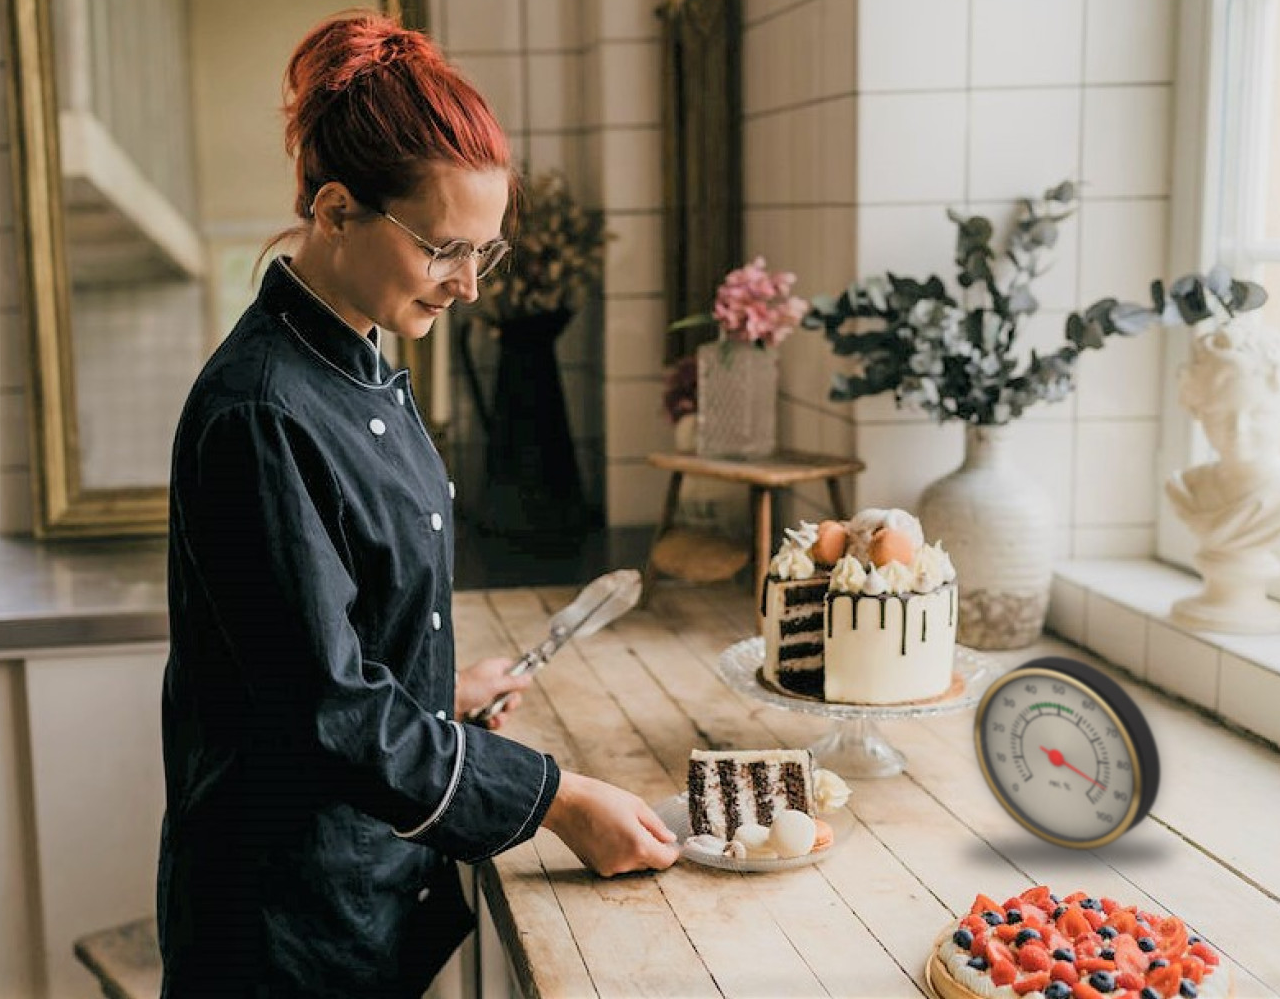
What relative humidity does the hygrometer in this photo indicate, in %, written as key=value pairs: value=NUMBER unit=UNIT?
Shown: value=90 unit=%
